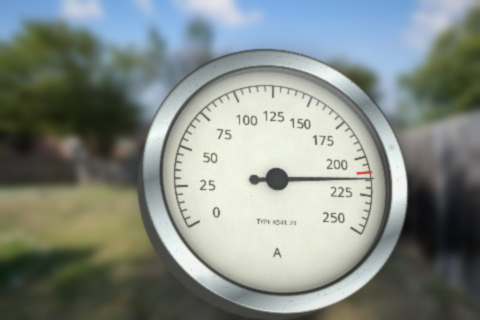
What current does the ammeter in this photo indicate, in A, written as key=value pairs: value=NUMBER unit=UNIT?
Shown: value=215 unit=A
